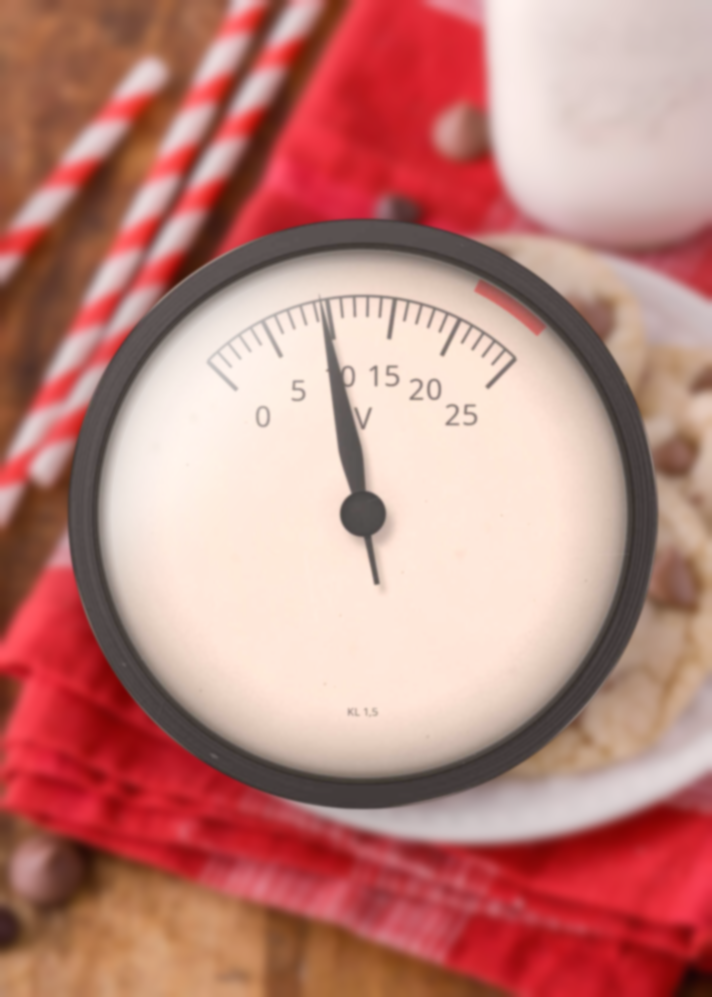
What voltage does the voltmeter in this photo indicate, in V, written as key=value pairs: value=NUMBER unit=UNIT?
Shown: value=9.5 unit=V
